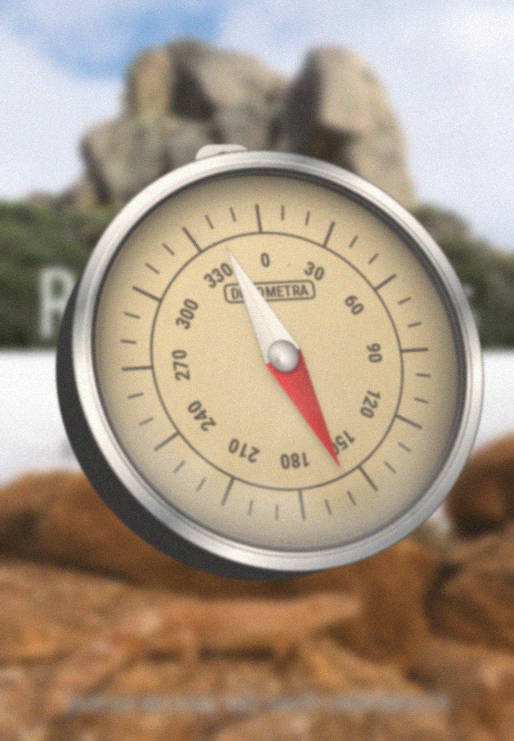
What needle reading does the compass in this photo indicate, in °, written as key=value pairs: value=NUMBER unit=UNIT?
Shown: value=160 unit=°
